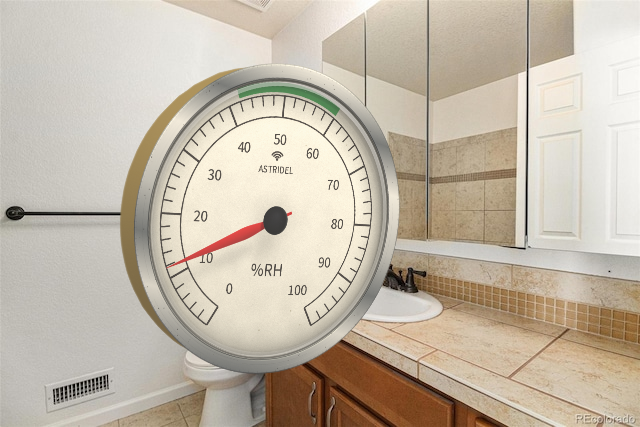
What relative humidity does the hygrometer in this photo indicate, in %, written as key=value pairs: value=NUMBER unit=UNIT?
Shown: value=12 unit=%
